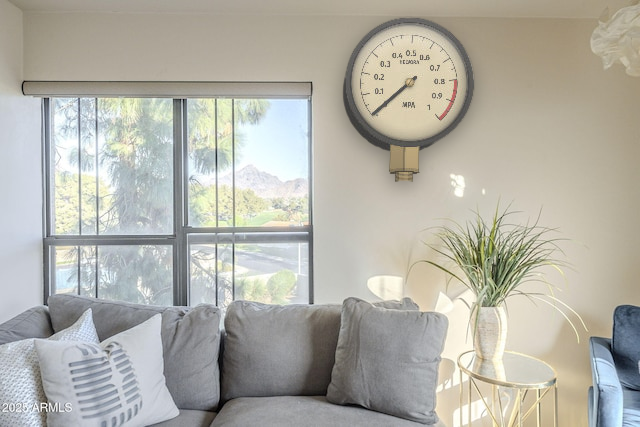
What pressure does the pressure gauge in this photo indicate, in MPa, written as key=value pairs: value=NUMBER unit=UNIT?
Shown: value=0 unit=MPa
